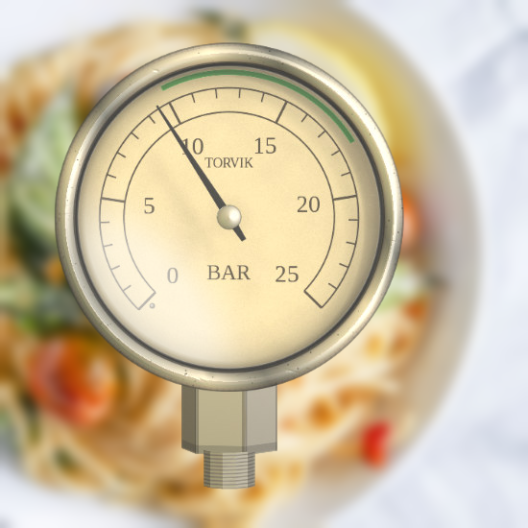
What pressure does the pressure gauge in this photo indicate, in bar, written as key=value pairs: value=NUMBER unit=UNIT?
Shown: value=9.5 unit=bar
